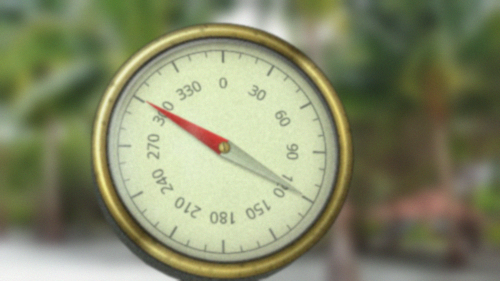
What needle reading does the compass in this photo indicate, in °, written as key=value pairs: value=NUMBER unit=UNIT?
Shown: value=300 unit=°
